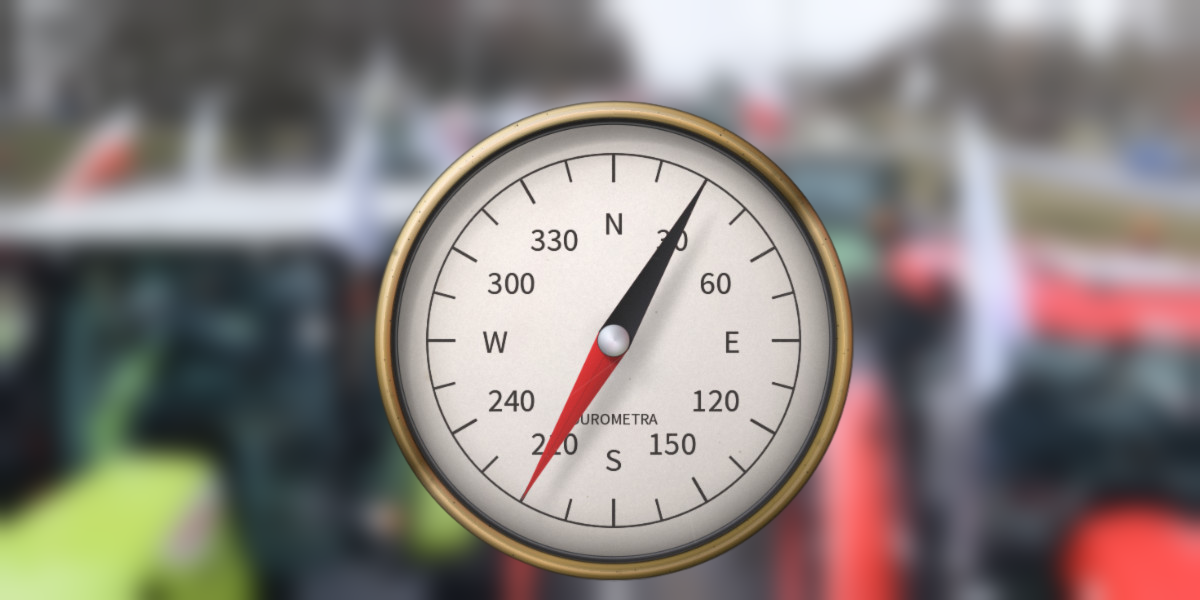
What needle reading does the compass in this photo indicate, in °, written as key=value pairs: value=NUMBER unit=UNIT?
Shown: value=210 unit=°
